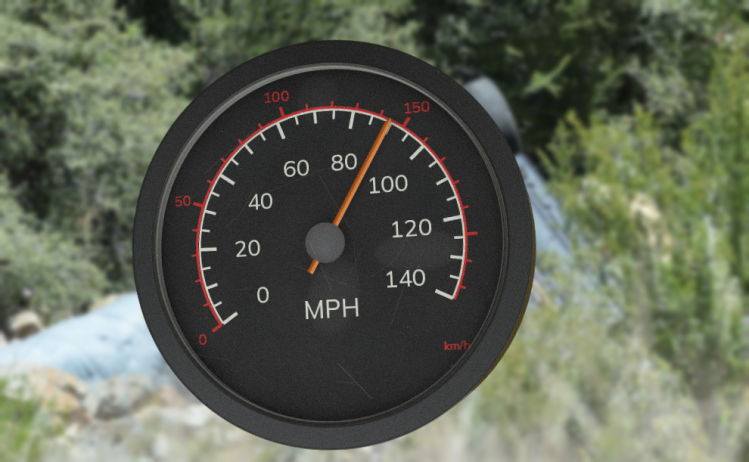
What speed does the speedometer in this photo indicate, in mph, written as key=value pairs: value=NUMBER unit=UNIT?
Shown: value=90 unit=mph
